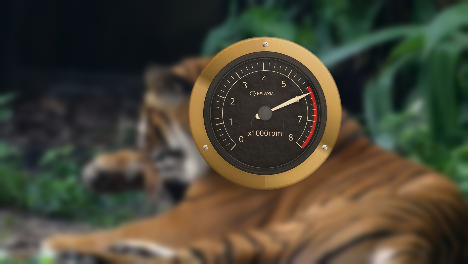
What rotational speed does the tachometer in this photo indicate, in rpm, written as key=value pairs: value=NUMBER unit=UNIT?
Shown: value=6000 unit=rpm
